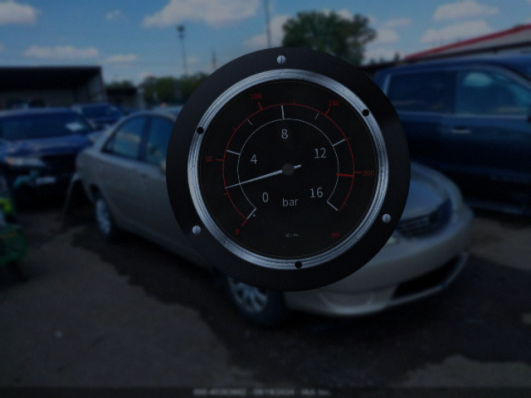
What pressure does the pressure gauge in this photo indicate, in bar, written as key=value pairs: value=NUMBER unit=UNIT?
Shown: value=2 unit=bar
